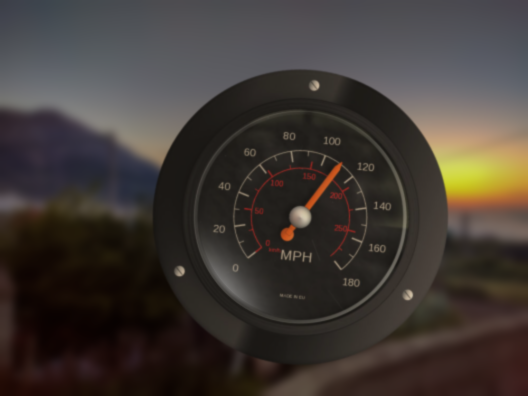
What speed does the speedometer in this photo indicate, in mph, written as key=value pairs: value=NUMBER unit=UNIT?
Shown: value=110 unit=mph
